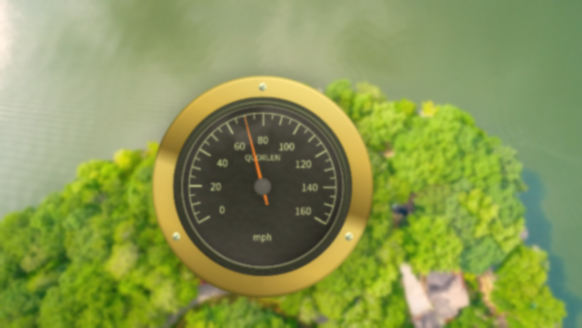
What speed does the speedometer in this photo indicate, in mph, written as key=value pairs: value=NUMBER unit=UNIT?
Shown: value=70 unit=mph
